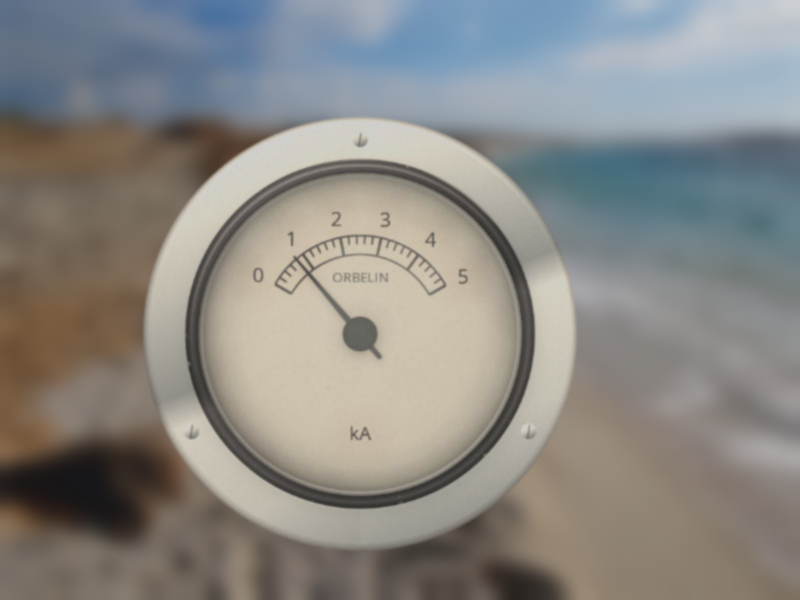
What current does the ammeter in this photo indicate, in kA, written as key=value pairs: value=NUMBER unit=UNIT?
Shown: value=0.8 unit=kA
